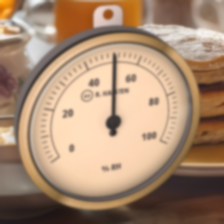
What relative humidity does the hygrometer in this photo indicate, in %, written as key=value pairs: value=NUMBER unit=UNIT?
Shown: value=50 unit=%
